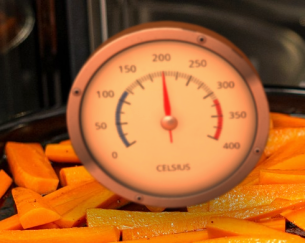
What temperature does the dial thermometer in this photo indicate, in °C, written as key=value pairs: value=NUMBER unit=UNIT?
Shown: value=200 unit=°C
